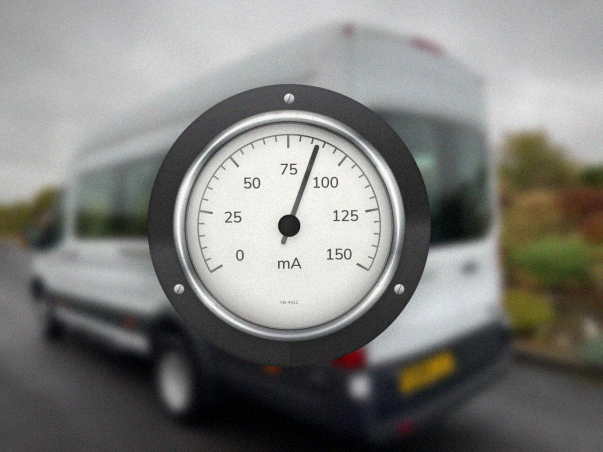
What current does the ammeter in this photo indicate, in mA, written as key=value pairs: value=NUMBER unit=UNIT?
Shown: value=87.5 unit=mA
